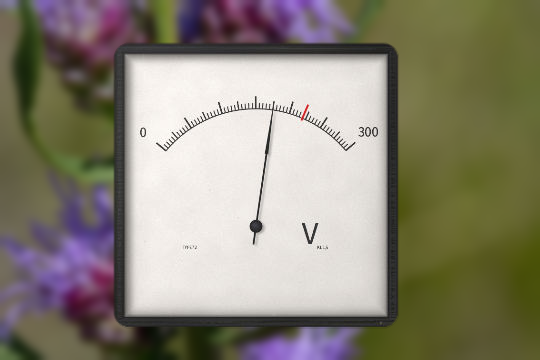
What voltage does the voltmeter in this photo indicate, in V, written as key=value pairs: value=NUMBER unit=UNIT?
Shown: value=175 unit=V
